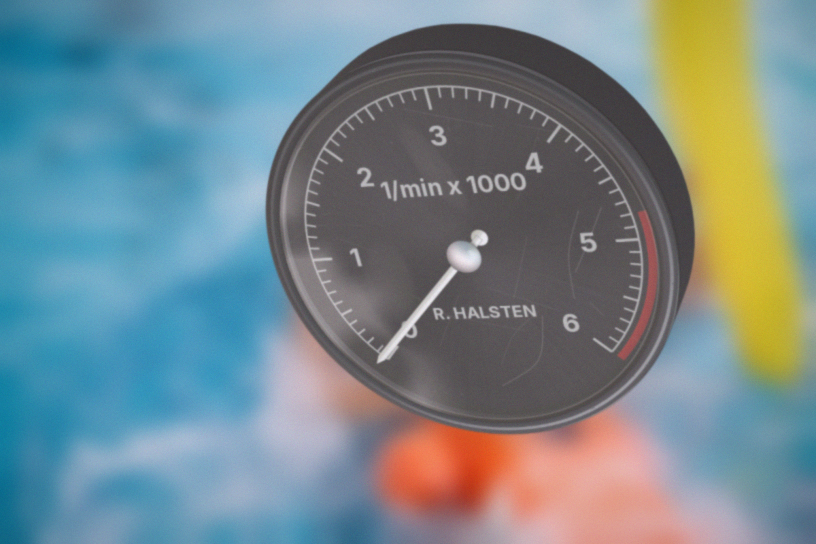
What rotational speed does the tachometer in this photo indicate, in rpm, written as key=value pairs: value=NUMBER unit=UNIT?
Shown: value=50 unit=rpm
